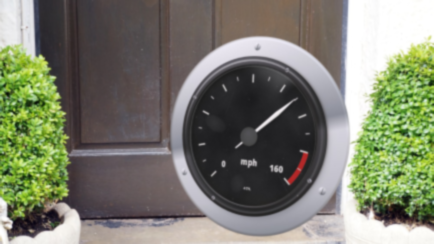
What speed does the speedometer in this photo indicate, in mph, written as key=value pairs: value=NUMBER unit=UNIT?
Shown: value=110 unit=mph
